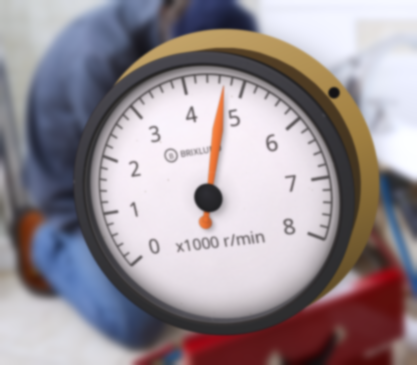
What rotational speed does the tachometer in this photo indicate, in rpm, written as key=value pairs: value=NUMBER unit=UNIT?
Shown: value=4700 unit=rpm
